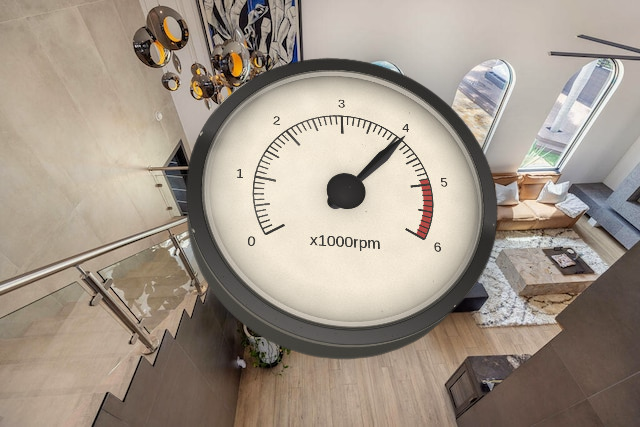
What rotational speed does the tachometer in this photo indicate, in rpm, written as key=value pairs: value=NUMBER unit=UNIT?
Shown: value=4100 unit=rpm
